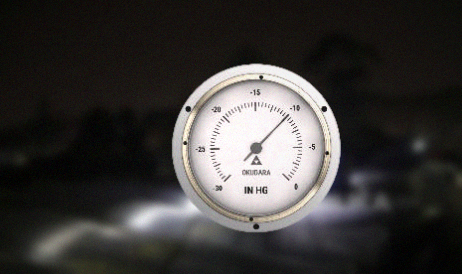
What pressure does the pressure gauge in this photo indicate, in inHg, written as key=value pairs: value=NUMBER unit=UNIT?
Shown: value=-10 unit=inHg
